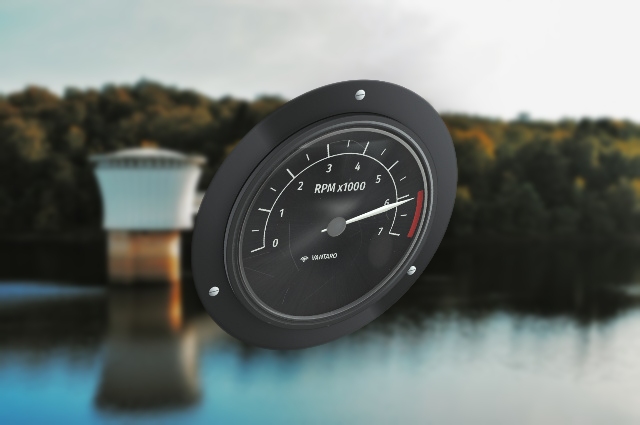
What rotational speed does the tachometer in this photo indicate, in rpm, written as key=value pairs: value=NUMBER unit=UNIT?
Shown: value=6000 unit=rpm
